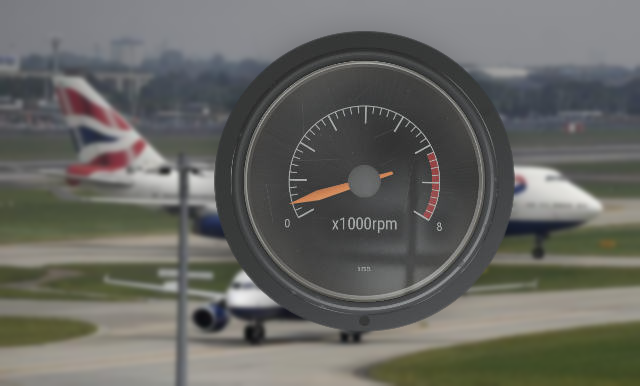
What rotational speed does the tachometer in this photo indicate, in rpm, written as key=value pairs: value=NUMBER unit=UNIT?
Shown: value=400 unit=rpm
